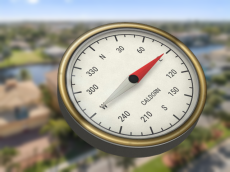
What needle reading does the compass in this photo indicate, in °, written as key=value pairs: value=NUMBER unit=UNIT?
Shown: value=90 unit=°
